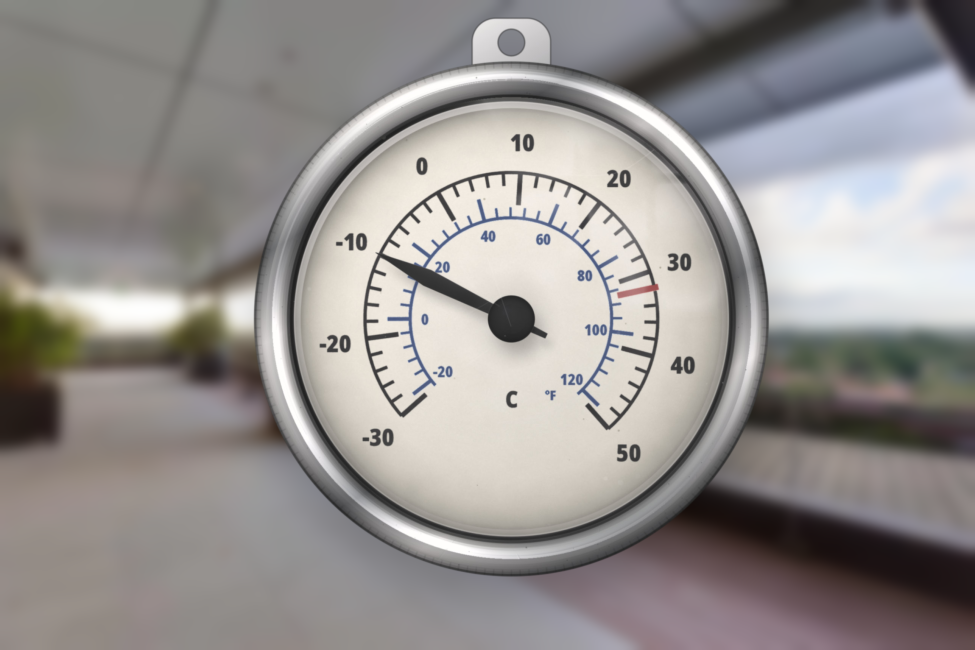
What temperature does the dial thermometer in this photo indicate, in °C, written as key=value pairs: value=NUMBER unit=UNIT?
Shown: value=-10 unit=°C
